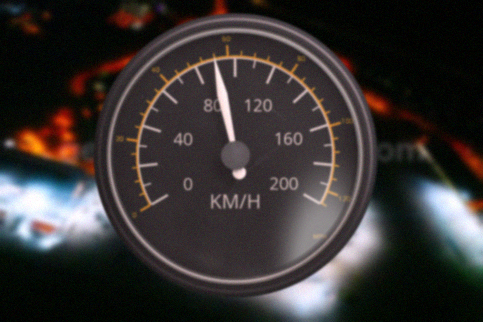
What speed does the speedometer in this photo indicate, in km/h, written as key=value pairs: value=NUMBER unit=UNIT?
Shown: value=90 unit=km/h
